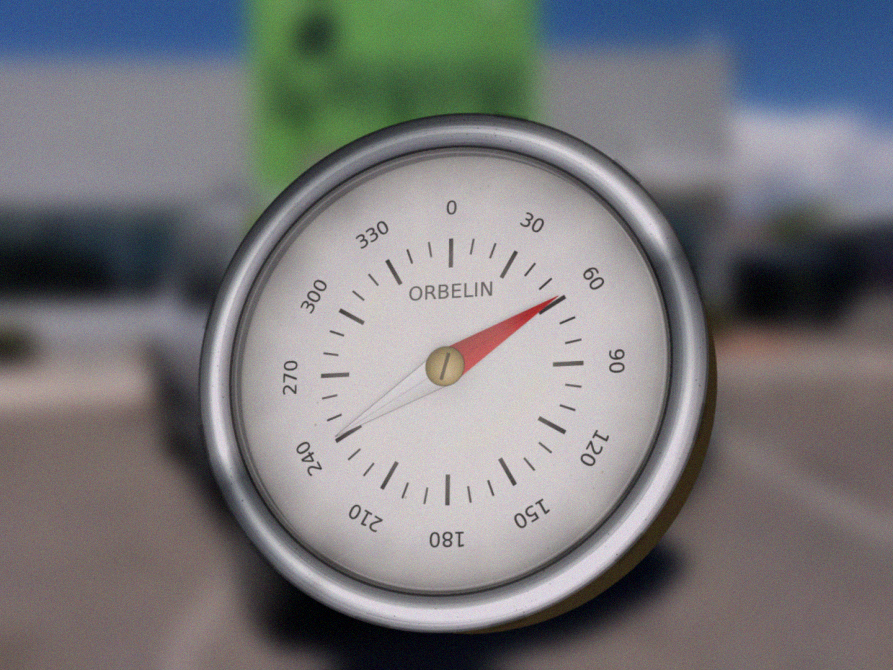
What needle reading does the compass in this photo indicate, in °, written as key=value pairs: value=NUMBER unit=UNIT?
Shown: value=60 unit=°
